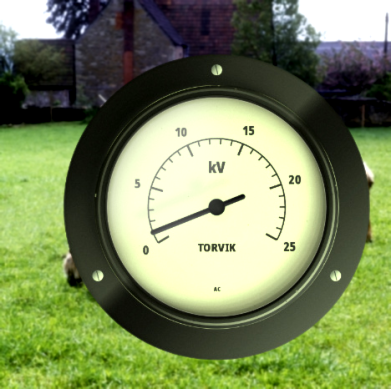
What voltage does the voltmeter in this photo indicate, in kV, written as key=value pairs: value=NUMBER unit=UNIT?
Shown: value=1 unit=kV
